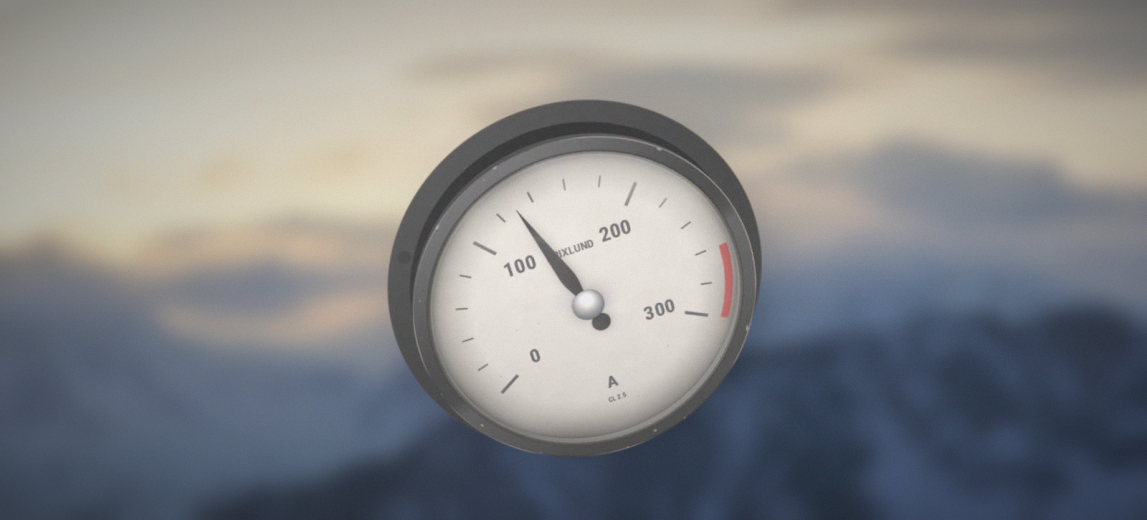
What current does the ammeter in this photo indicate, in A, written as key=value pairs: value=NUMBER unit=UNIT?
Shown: value=130 unit=A
